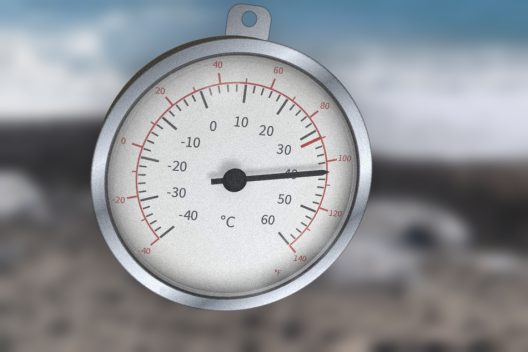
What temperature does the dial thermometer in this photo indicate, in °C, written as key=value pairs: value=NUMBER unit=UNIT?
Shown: value=40 unit=°C
